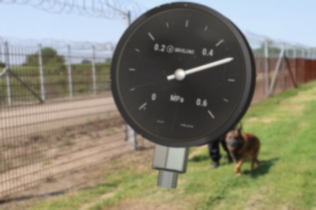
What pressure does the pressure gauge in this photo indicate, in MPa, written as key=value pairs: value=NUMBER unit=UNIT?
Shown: value=0.45 unit=MPa
